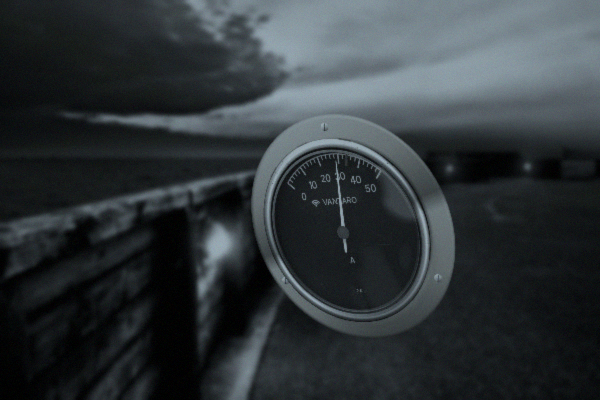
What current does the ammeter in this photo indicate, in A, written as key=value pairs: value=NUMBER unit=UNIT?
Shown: value=30 unit=A
